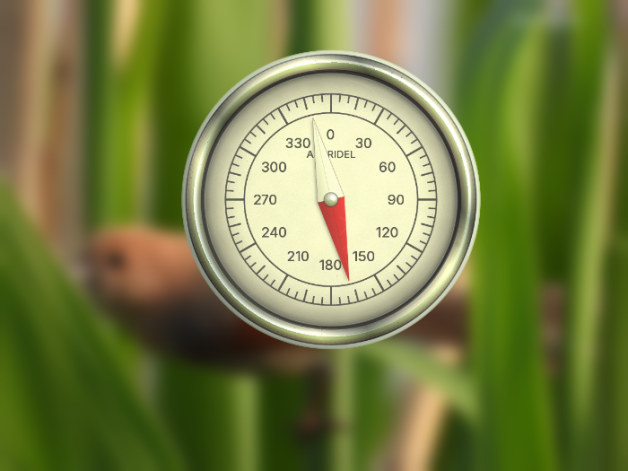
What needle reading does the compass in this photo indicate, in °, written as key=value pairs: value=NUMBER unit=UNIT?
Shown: value=167.5 unit=°
